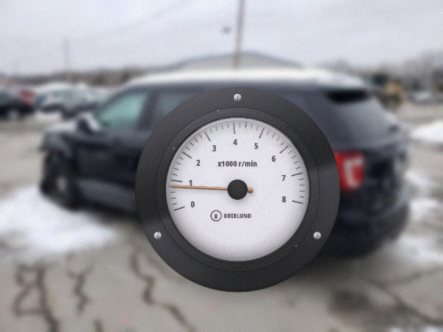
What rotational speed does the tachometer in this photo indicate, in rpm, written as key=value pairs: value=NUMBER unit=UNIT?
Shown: value=800 unit=rpm
